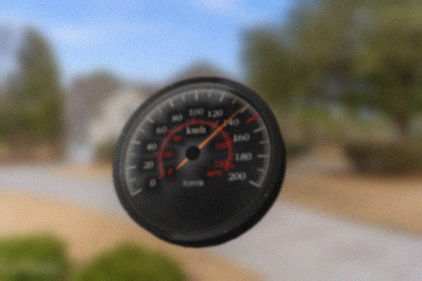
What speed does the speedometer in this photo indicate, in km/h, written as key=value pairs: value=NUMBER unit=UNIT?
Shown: value=140 unit=km/h
